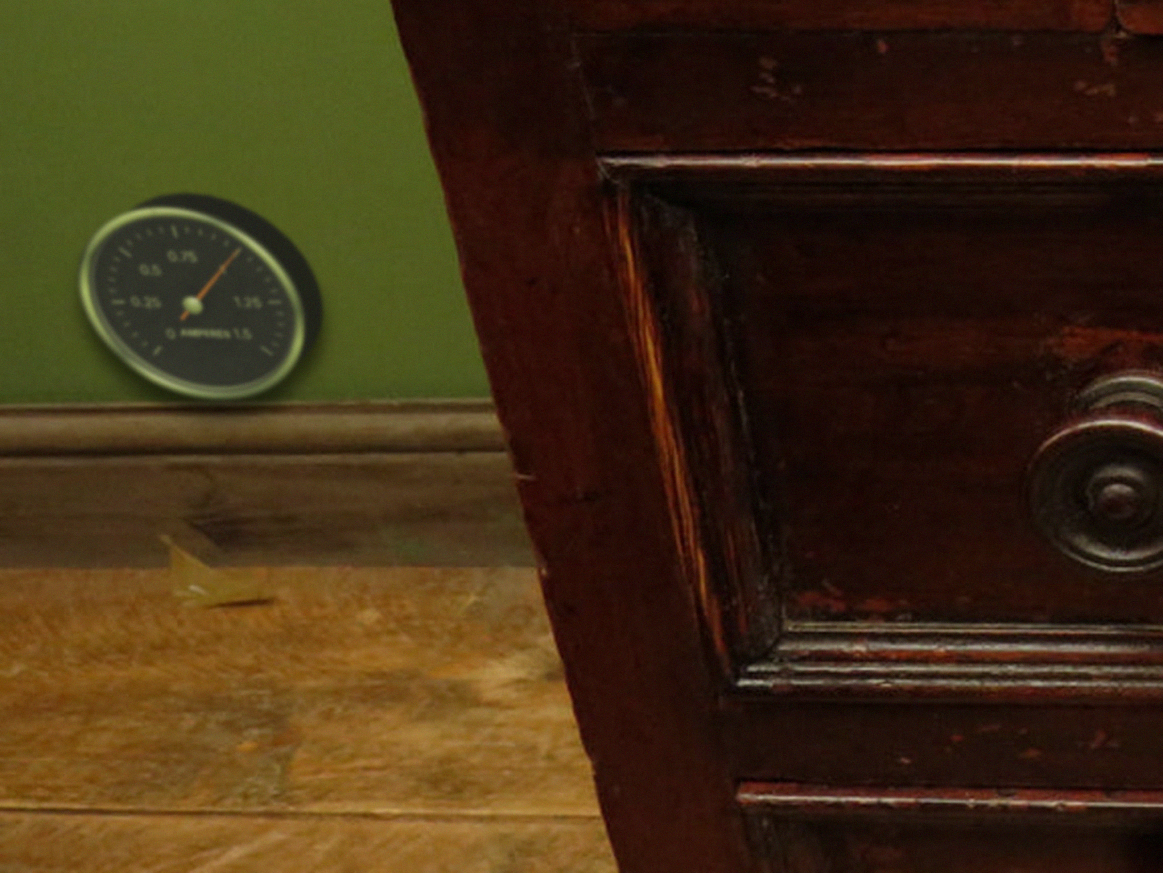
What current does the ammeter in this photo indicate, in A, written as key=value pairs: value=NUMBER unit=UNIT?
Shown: value=1 unit=A
